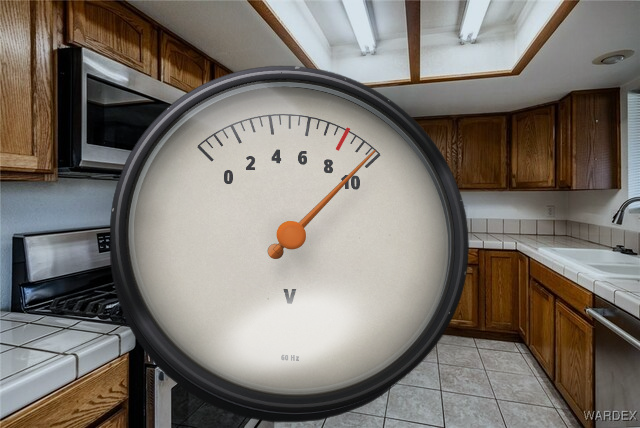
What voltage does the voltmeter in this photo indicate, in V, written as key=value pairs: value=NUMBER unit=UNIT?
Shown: value=9.75 unit=V
